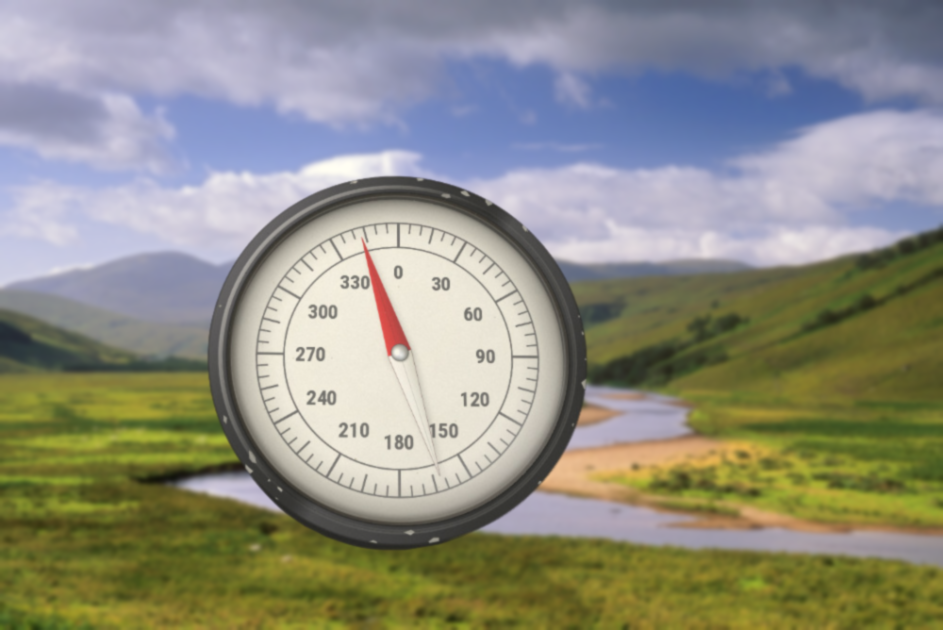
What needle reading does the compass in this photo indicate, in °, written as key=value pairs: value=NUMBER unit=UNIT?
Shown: value=342.5 unit=°
